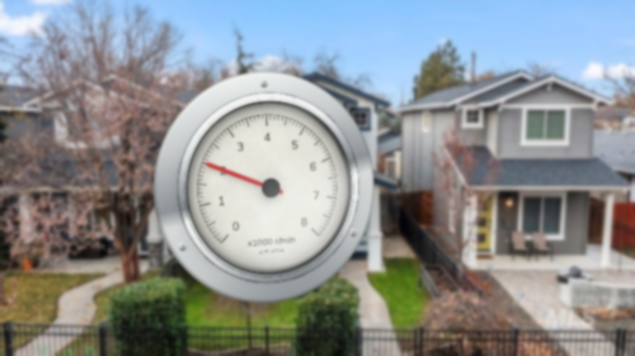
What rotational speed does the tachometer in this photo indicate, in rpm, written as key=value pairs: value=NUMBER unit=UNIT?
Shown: value=2000 unit=rpm
